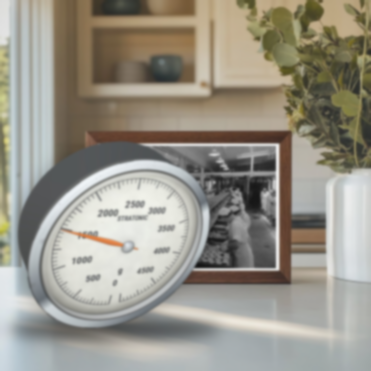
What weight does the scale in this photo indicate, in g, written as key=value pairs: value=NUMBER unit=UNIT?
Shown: value=1500 unit=g
